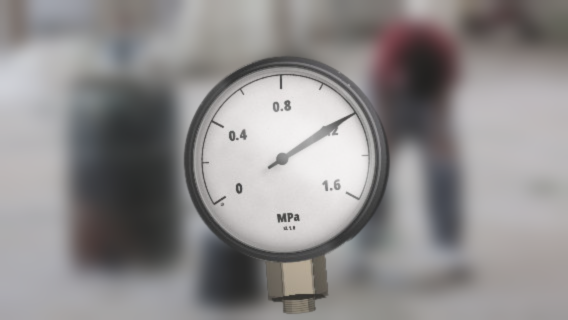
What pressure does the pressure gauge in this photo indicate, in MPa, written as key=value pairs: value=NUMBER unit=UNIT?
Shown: value=1.2 unit=MPa
